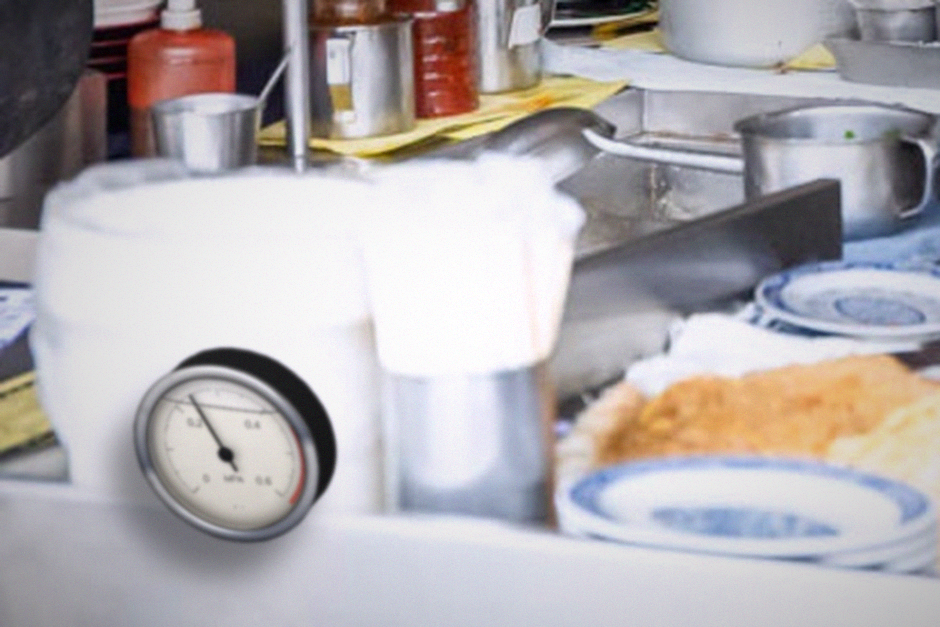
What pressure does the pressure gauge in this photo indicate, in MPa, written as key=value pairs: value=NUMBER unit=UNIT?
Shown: value=0.25 unit=MPa
